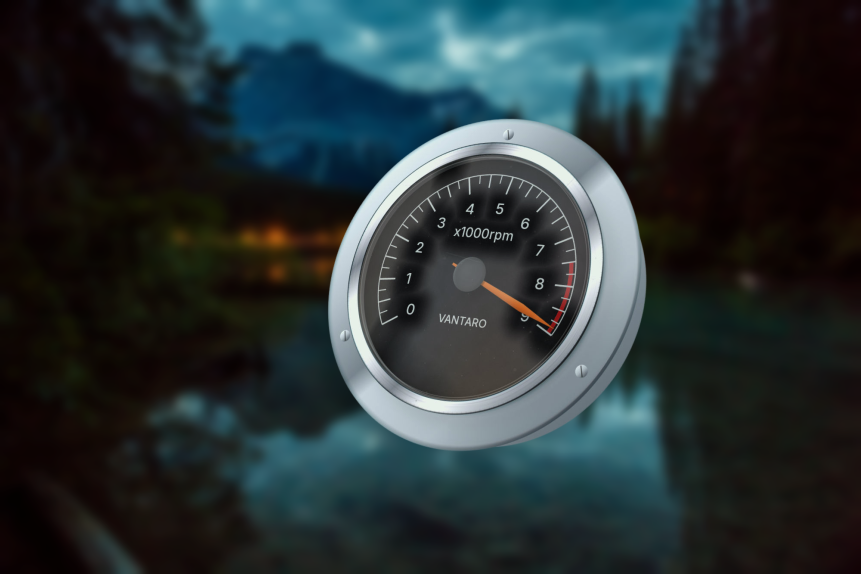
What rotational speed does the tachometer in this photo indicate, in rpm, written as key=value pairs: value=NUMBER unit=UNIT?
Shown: value=8875 unit=rpm
